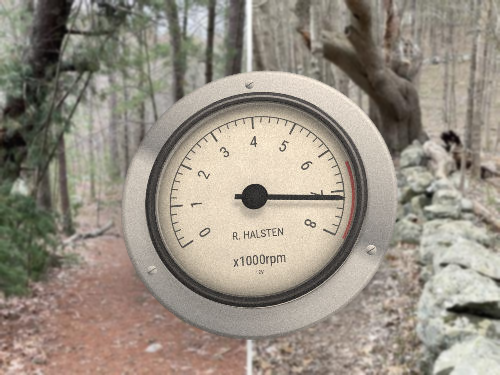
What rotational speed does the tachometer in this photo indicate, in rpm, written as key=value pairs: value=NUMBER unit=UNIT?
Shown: value=7200 unit=rpm
